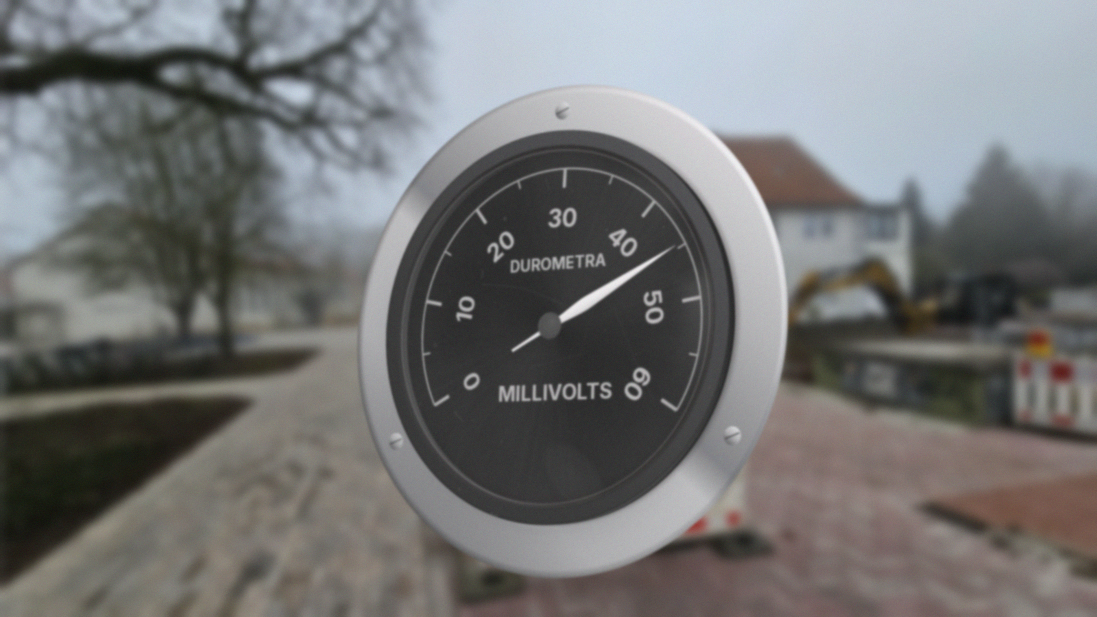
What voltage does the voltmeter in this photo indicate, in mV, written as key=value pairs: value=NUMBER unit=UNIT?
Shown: value=45 unit=mV
